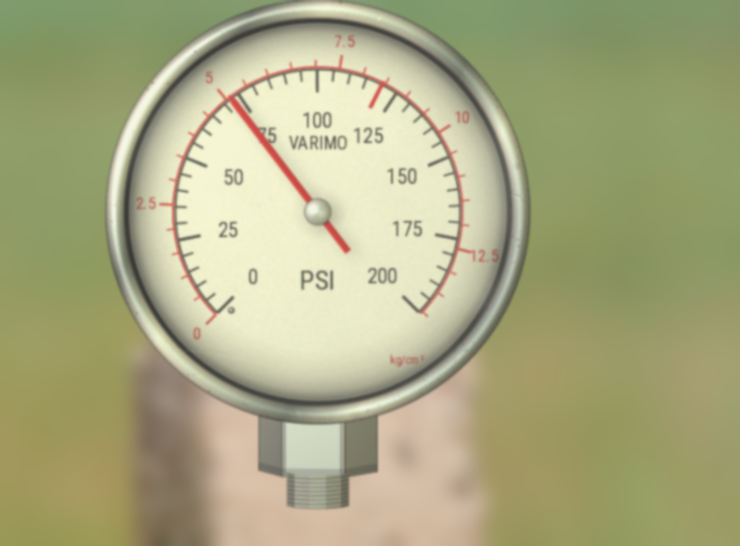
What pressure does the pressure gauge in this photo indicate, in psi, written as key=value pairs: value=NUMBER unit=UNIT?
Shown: value=72.5 unit=psi
